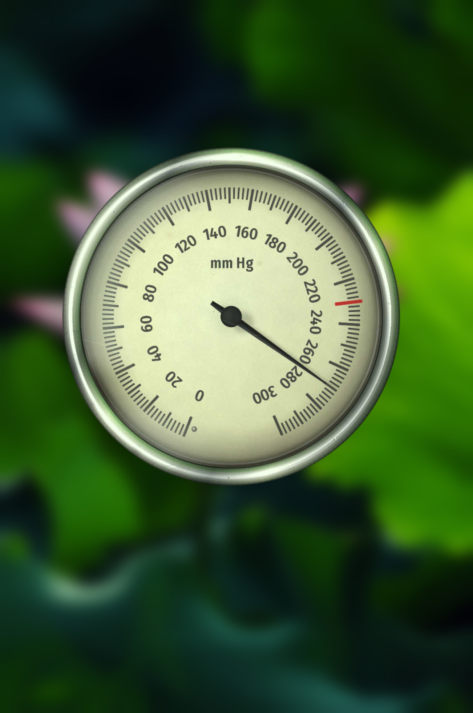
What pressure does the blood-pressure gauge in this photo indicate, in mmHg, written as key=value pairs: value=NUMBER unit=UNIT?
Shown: value=270 unit=mmHg
